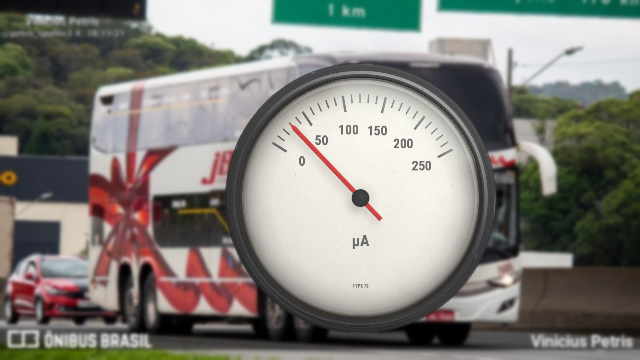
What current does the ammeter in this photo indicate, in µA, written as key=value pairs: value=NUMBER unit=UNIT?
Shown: value=30 unit=µA
